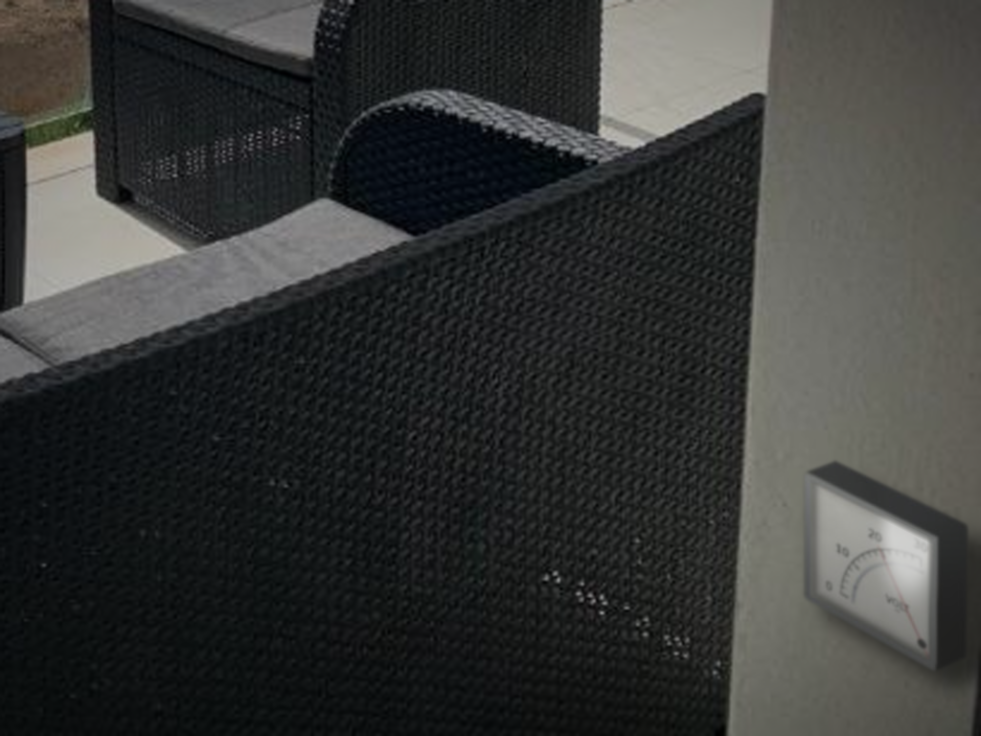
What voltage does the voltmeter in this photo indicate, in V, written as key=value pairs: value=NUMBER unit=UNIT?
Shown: value=20 unit=V
